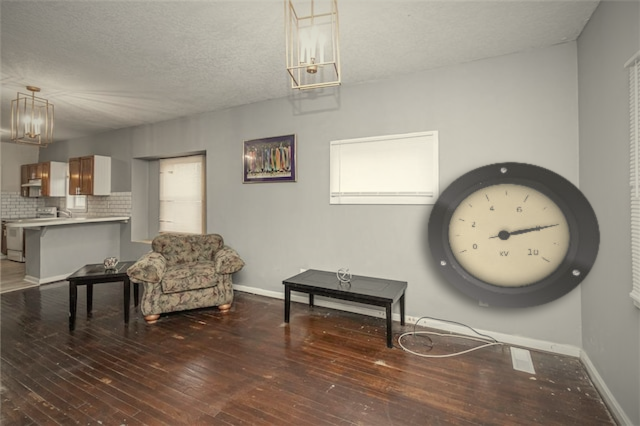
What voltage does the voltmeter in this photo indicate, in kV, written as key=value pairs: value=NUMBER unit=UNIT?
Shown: value=8 unit=kV
